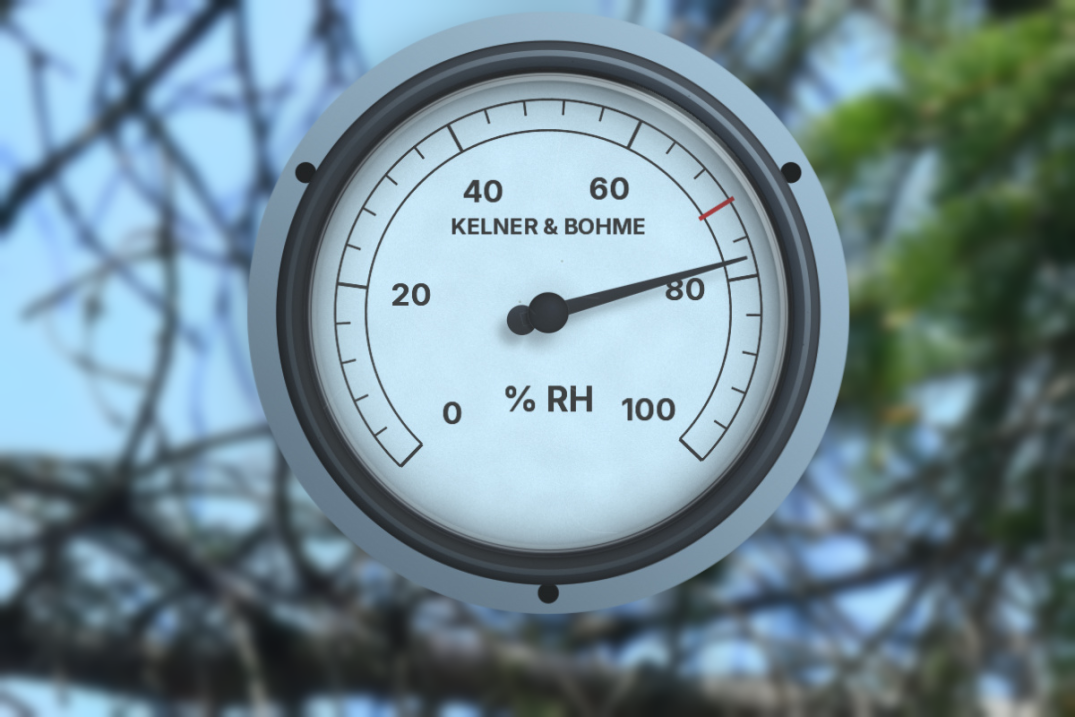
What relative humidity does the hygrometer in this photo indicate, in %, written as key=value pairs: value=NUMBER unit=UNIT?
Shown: value=78 unit=%
